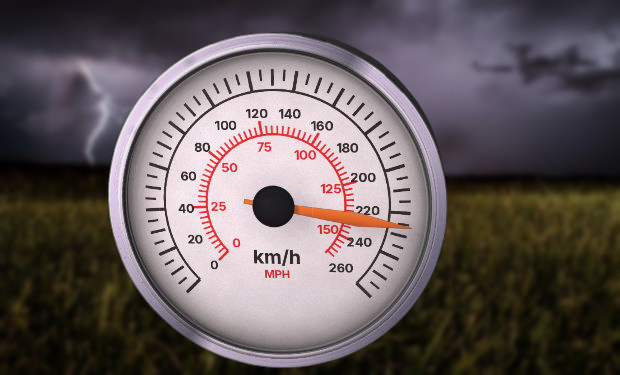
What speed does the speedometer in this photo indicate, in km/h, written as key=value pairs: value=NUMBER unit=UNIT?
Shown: value=225 unit=km/h
